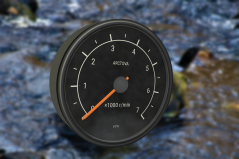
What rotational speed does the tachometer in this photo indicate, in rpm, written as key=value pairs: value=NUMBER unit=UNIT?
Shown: value=0 unit=rpm
